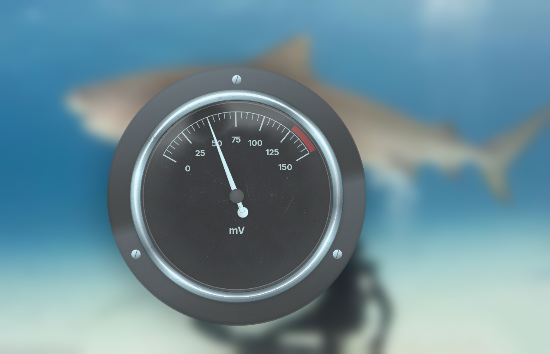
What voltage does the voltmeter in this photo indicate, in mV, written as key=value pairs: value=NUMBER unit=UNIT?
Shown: value=50 unit=mV
